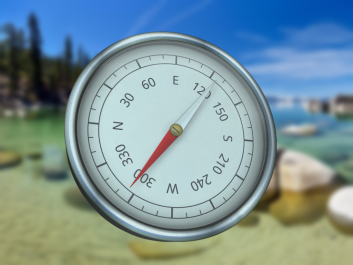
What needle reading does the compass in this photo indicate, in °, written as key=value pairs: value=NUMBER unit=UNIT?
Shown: value=305 unit=°
